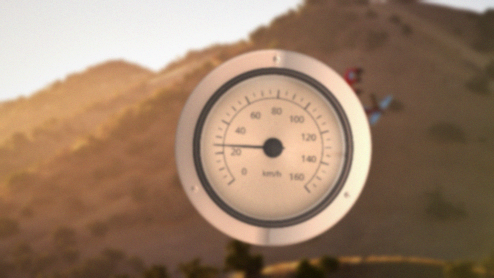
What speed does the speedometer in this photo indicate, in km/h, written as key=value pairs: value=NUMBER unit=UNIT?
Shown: value=25 unit=km/h
